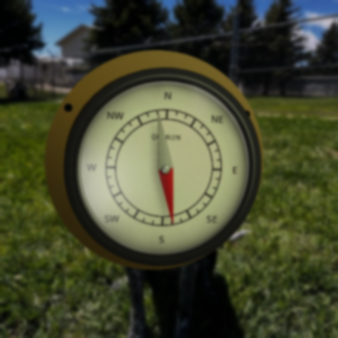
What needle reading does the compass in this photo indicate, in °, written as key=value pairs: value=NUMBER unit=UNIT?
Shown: value=170 unit=°
